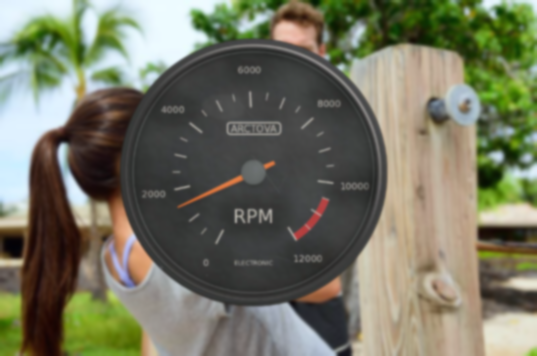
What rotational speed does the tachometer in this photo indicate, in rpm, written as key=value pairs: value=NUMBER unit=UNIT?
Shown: value=1500 unit=rpm
